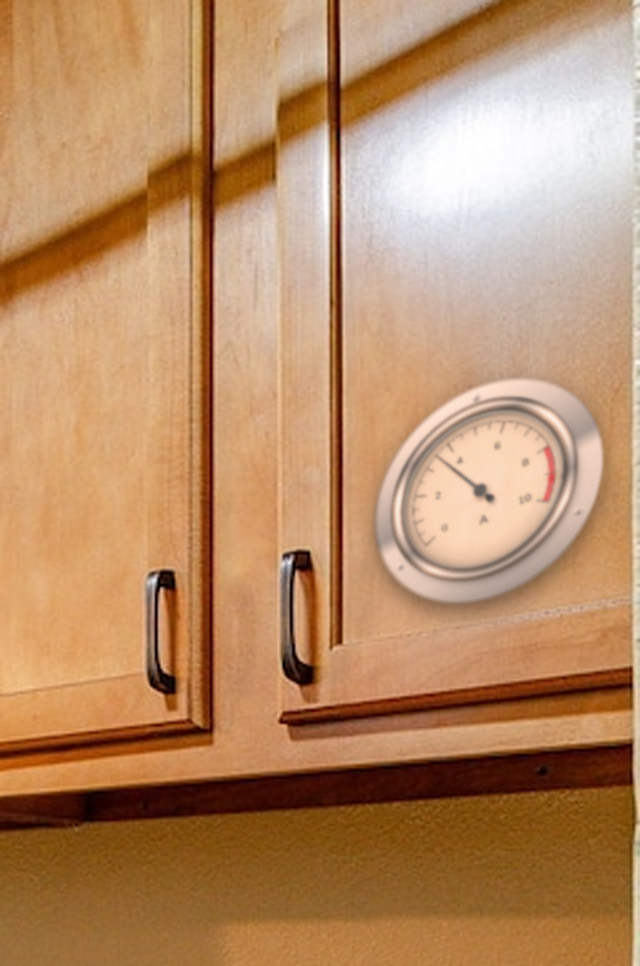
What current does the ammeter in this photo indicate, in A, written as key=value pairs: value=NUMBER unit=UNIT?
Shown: value=3.5 unit=A
